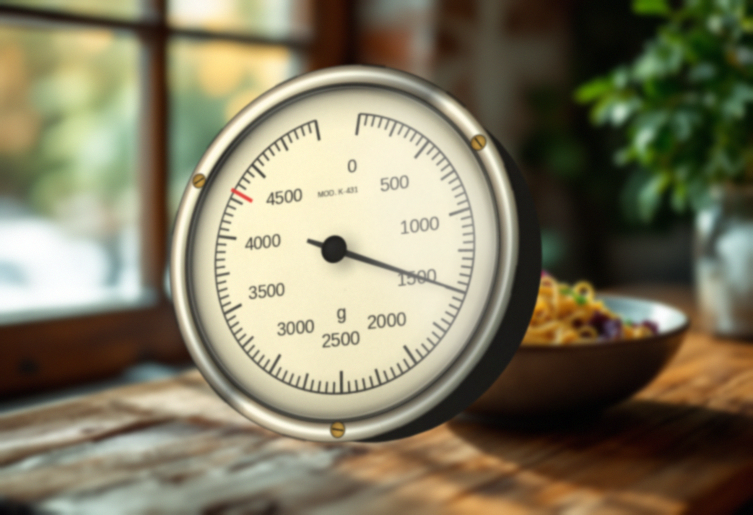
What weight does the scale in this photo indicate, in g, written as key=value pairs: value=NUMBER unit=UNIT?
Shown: value=1500 unit=g
